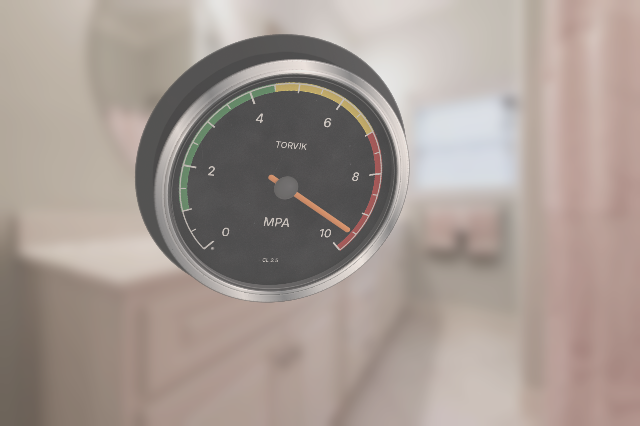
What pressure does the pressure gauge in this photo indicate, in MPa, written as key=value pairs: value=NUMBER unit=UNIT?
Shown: value=9.5 unit=MPa
